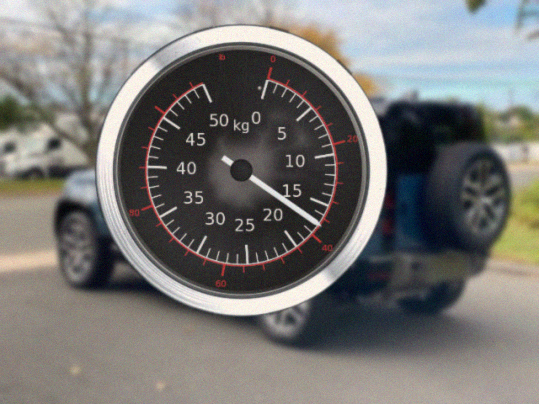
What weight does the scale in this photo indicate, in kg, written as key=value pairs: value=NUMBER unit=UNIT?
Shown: value=17 unit=kg
